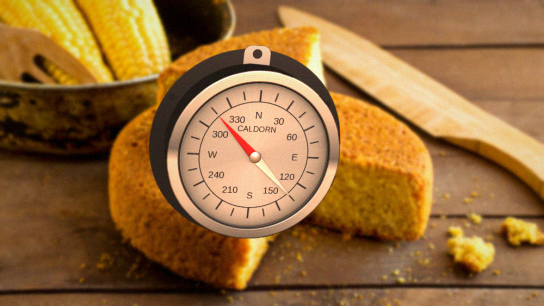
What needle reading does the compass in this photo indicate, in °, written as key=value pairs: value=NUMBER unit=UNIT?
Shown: value=315 unit=°
